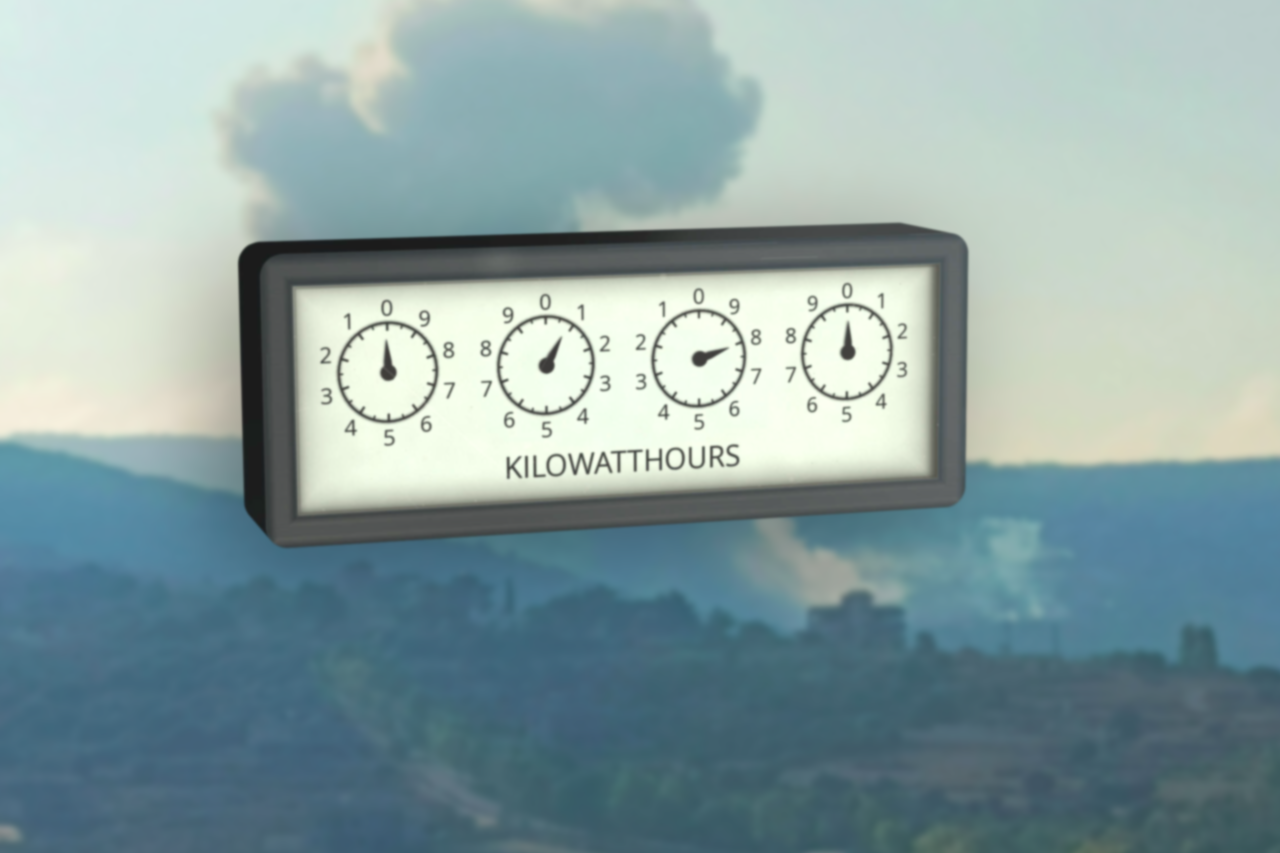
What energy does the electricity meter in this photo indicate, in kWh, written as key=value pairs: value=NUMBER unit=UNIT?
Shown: value=80 unit=kWh
